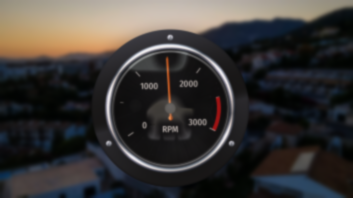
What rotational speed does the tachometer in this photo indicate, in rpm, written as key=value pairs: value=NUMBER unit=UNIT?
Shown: value=1500 unit=rpm
